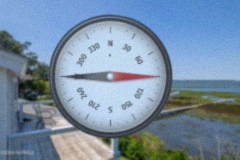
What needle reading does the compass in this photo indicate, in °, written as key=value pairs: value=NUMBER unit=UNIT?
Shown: value=90 unit=°
